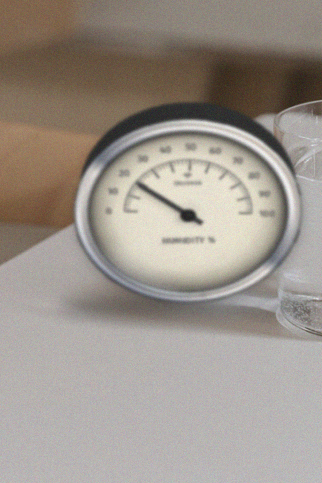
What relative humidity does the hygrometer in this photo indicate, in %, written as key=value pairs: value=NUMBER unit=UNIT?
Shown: value=20 unit=%
